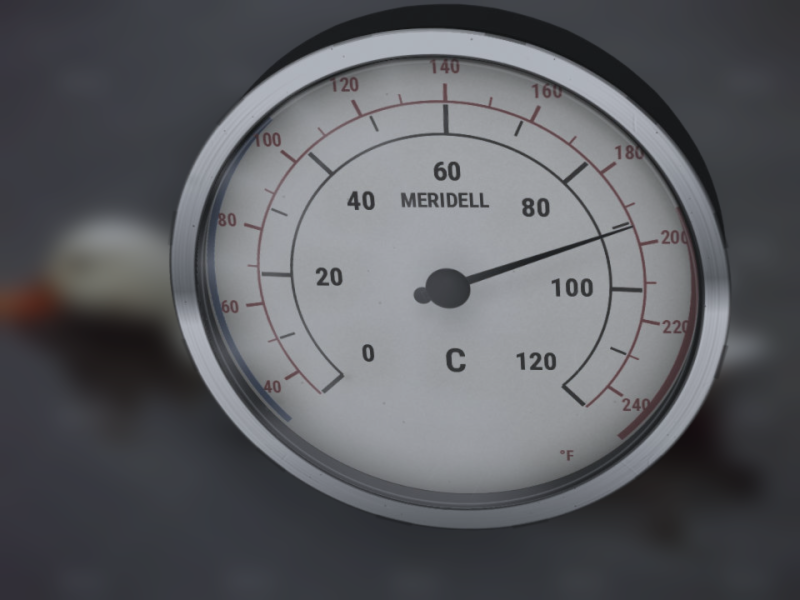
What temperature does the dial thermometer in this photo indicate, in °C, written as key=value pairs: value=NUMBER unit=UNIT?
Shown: value=90 unit=°C
